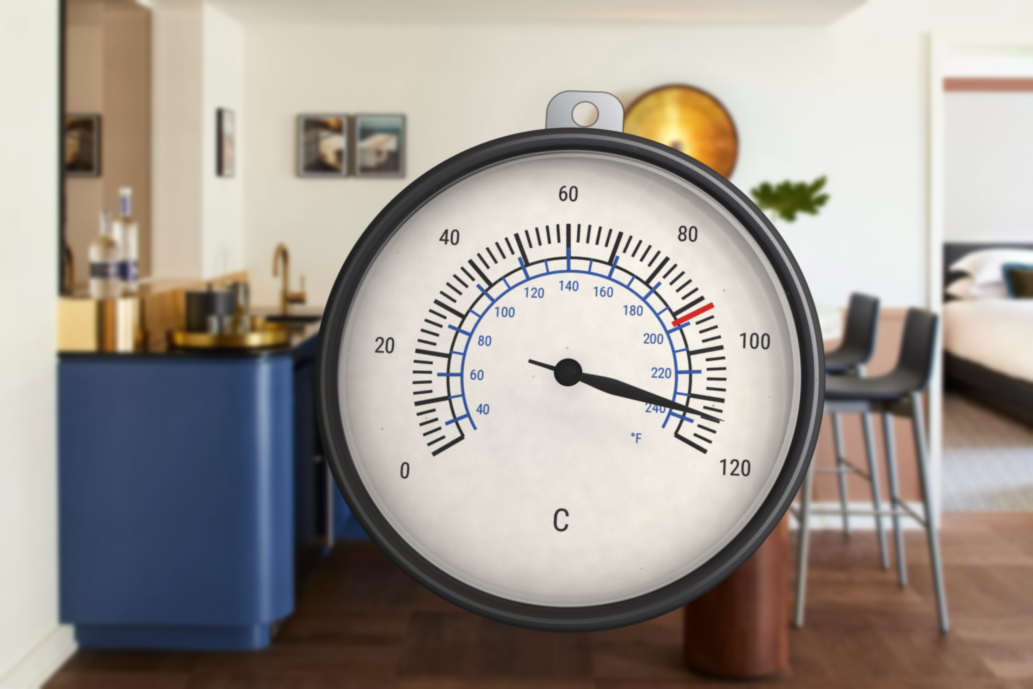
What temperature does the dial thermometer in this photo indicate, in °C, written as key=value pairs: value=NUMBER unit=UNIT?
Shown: value=114 unit=°C
